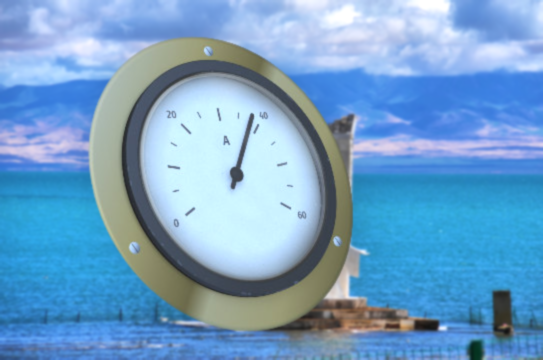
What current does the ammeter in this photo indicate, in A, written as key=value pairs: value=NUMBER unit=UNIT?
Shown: value=37.5 unit=A
